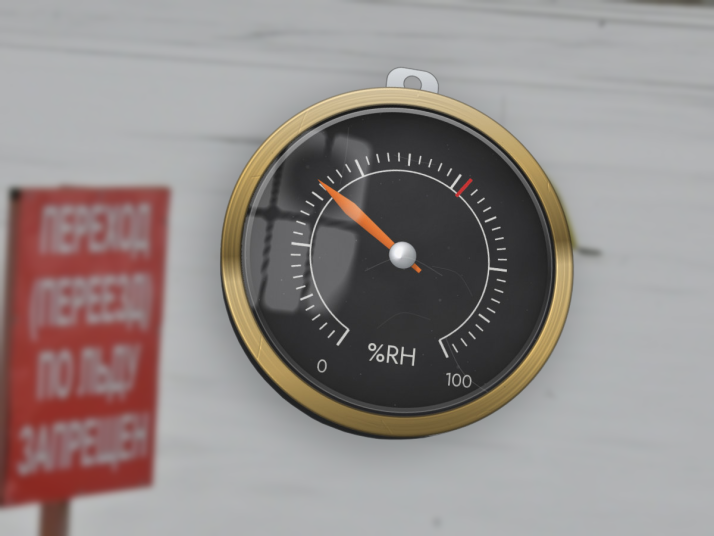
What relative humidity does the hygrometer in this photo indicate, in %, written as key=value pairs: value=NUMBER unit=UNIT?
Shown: value=32 unit=%
